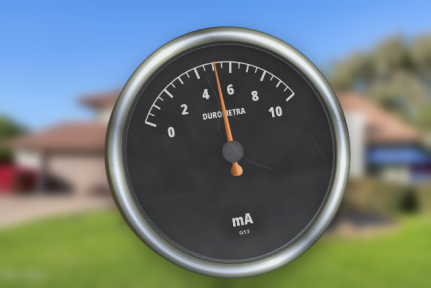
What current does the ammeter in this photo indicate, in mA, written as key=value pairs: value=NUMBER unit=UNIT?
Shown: value=5 unit=mA
